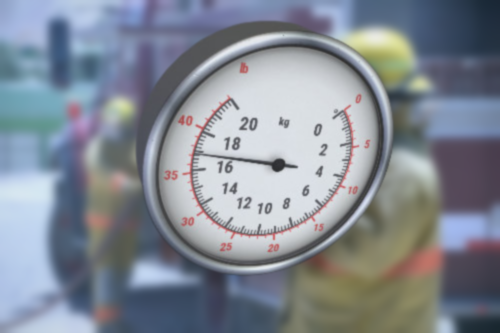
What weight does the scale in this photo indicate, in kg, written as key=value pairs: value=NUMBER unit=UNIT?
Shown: value=17 unit=kg
